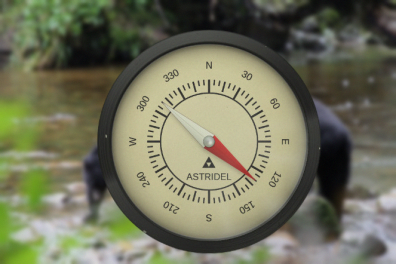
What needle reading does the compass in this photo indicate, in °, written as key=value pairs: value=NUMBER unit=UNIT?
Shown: value=130 unit=°
